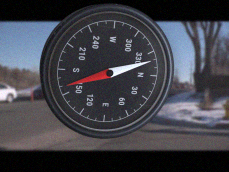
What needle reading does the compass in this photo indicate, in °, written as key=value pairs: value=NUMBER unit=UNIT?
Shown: value=160 unit=°
